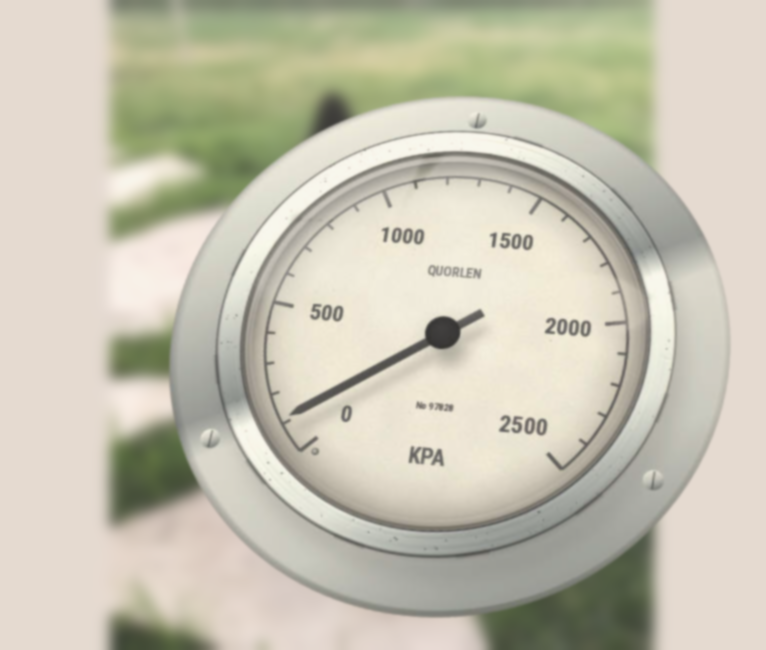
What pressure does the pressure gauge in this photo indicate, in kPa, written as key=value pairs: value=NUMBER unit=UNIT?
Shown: value=100 unit=kPa
